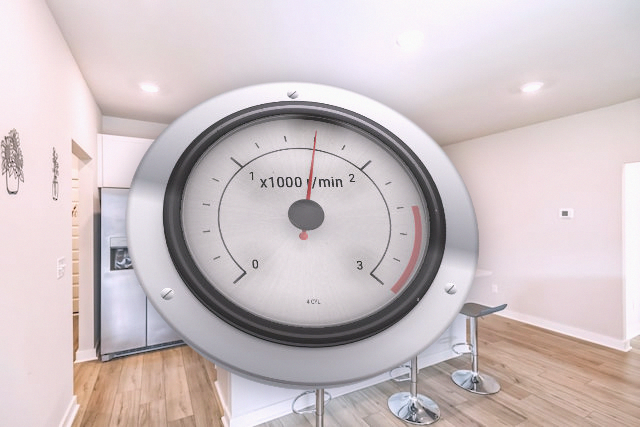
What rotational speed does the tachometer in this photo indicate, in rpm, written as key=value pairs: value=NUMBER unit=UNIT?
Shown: value=1600 unit=rpm
